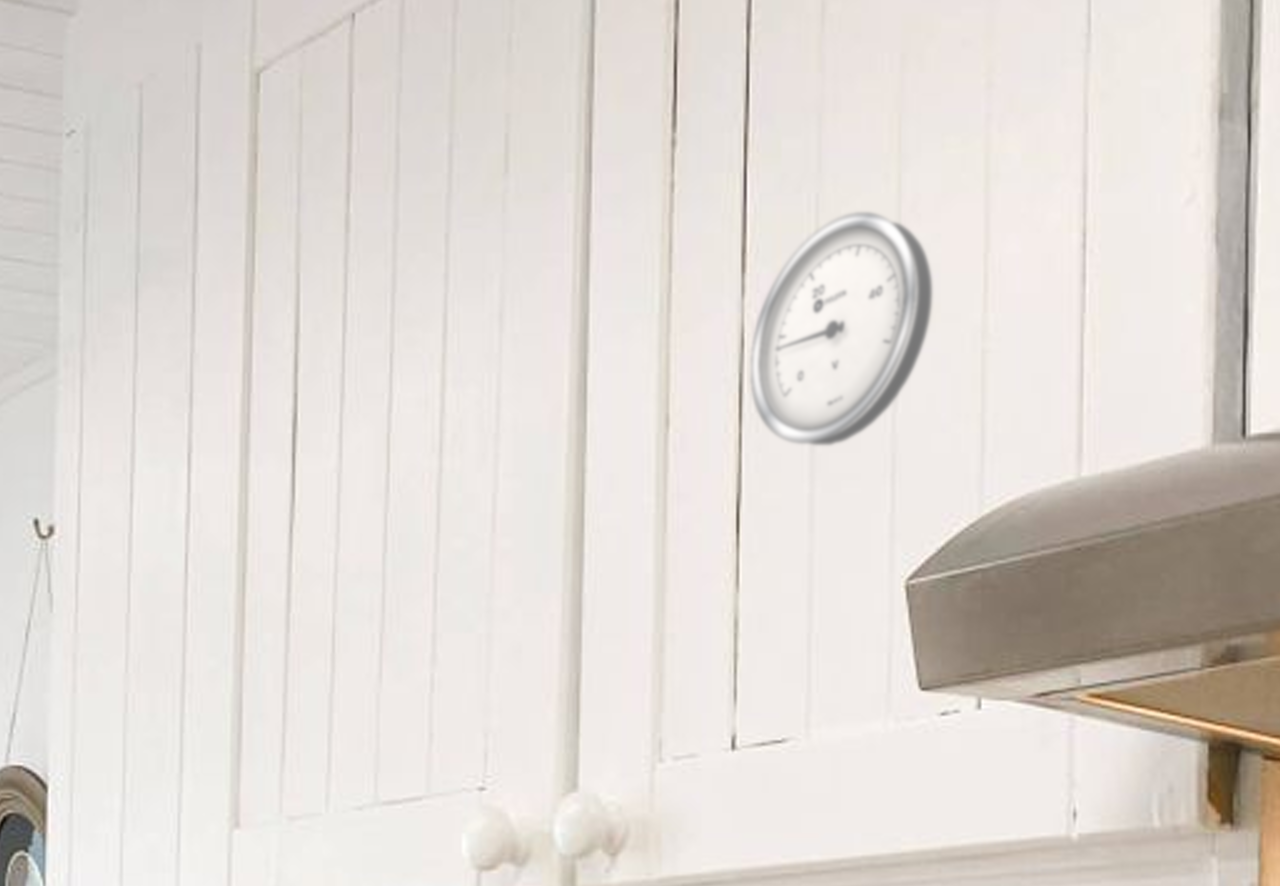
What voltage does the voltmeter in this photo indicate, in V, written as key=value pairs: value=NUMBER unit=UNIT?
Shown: value=8 unit=V
